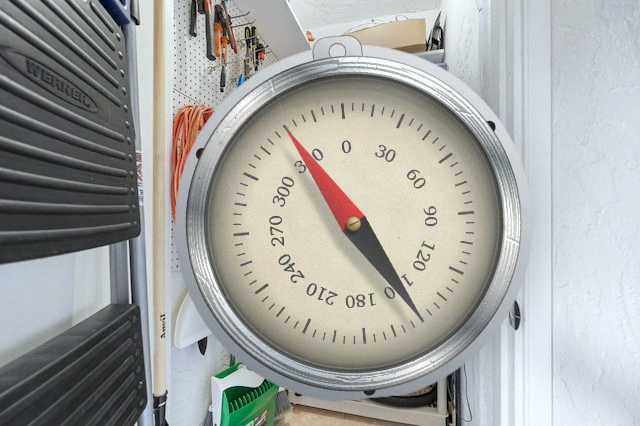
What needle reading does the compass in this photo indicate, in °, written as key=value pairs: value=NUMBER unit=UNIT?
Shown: value=330 unit=°
